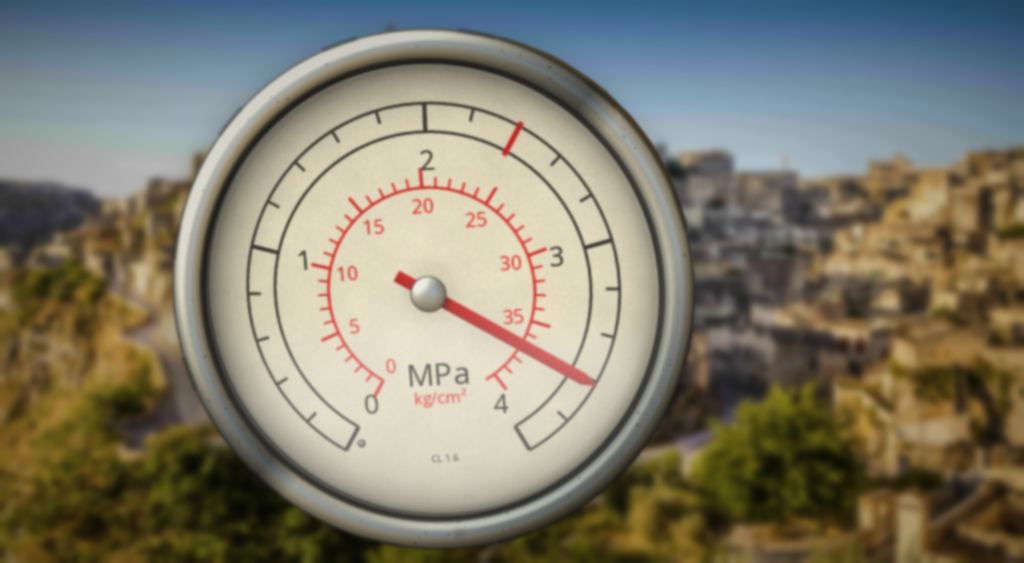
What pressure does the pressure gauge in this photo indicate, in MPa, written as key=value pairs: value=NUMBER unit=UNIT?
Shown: value=3.6 unit=MPa
